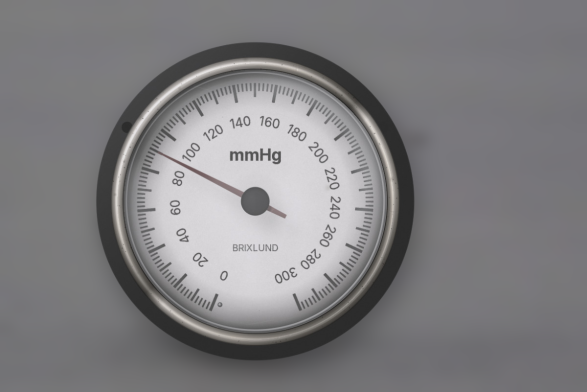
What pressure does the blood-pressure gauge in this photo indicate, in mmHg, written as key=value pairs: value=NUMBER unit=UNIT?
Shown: value=90 unit=mmHg
